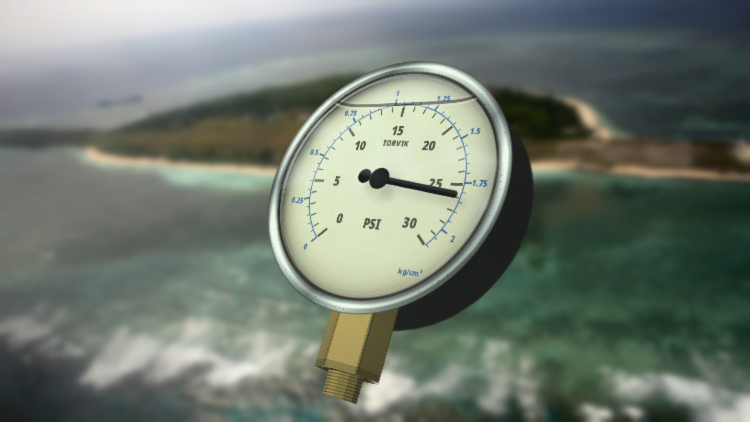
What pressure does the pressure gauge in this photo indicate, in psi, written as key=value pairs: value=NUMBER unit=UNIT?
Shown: value=26 unit=psi
